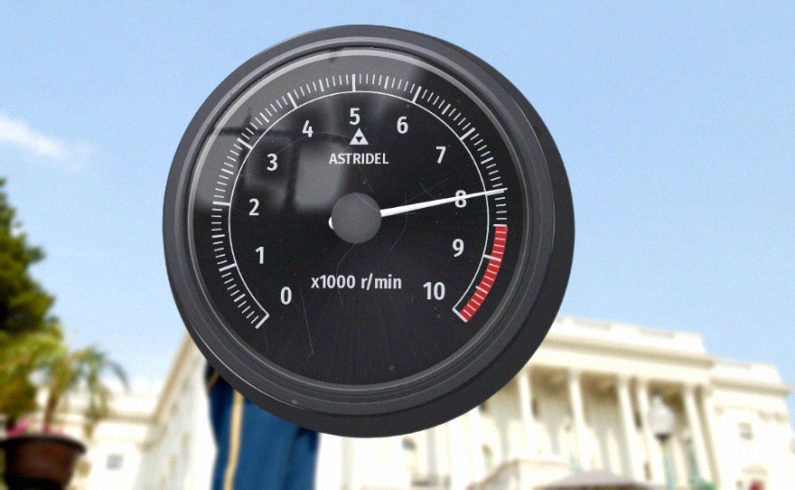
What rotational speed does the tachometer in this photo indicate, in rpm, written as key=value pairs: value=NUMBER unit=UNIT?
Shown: value=8000 unit=rpm
